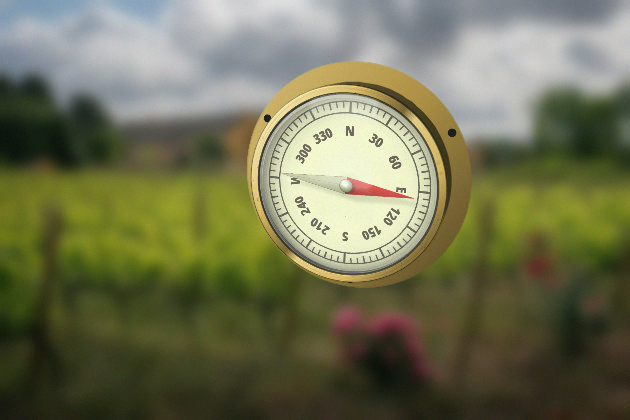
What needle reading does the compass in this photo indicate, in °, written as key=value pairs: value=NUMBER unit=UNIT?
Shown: value=95 unit=°
